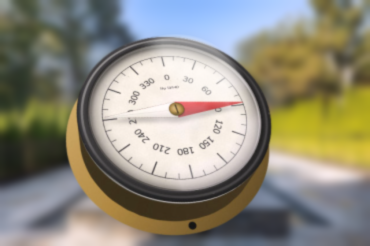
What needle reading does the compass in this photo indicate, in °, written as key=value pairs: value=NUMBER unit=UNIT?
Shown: value=90 unit=°
